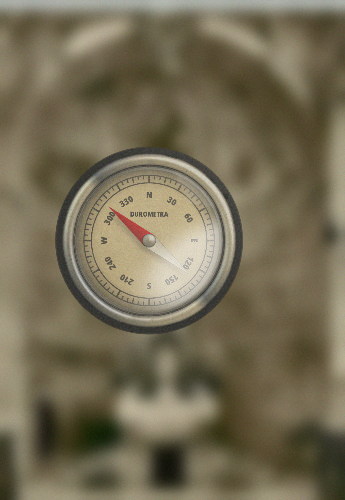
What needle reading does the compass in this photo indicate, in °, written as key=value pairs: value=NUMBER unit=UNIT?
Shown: value=310 unit=°
